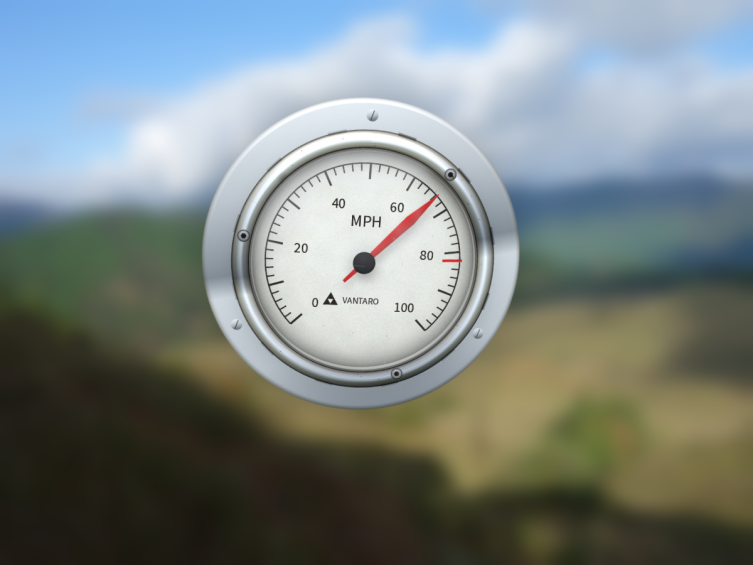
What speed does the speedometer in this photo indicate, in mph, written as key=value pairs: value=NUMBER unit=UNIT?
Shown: value=66 unit=mph
